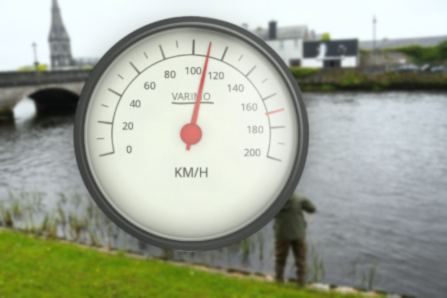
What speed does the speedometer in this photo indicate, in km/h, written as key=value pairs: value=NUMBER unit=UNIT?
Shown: value=110 unit=km/h
